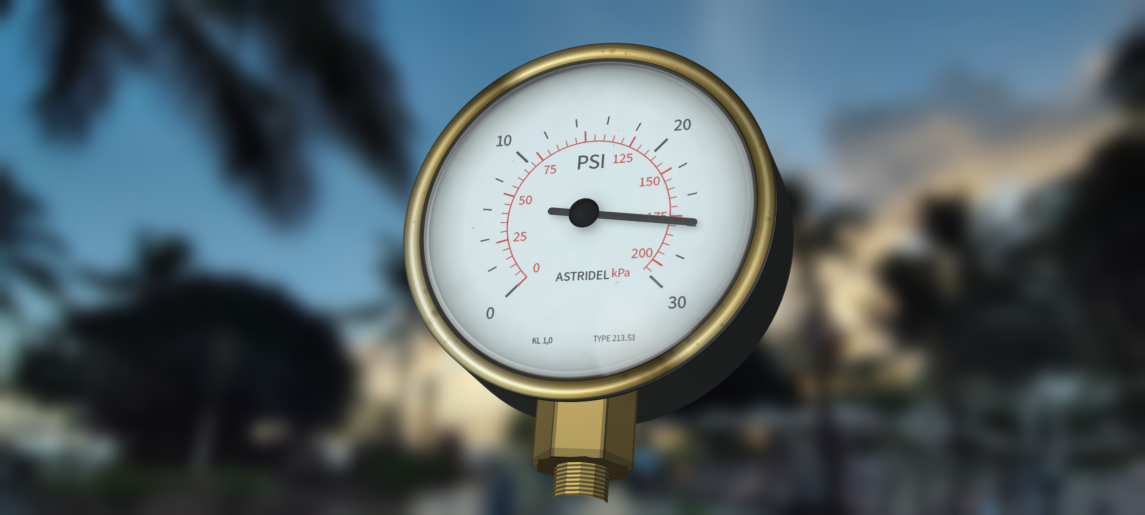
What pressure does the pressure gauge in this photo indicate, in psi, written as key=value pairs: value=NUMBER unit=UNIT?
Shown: value=26 unit=psi
